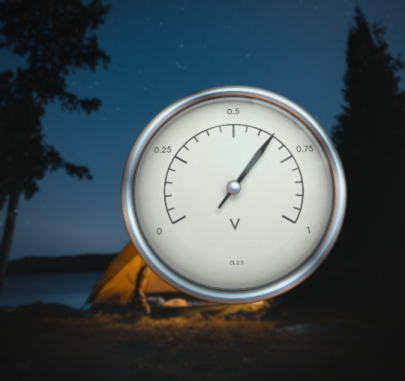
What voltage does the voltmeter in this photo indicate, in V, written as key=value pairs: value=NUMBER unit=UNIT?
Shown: value=0.65 unit=V
